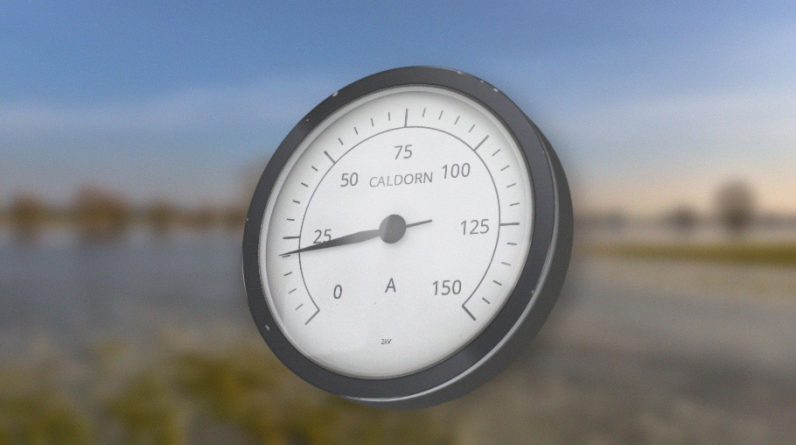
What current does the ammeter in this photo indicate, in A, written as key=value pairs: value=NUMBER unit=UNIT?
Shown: value=20 unit=A
